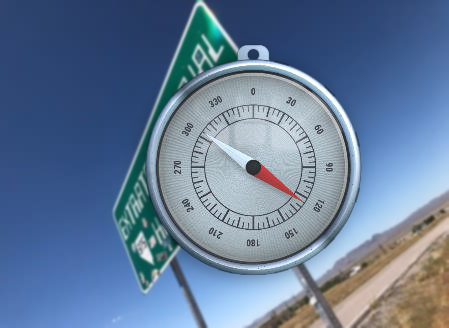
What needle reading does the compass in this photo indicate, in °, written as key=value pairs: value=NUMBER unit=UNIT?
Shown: value=125 unit=°
